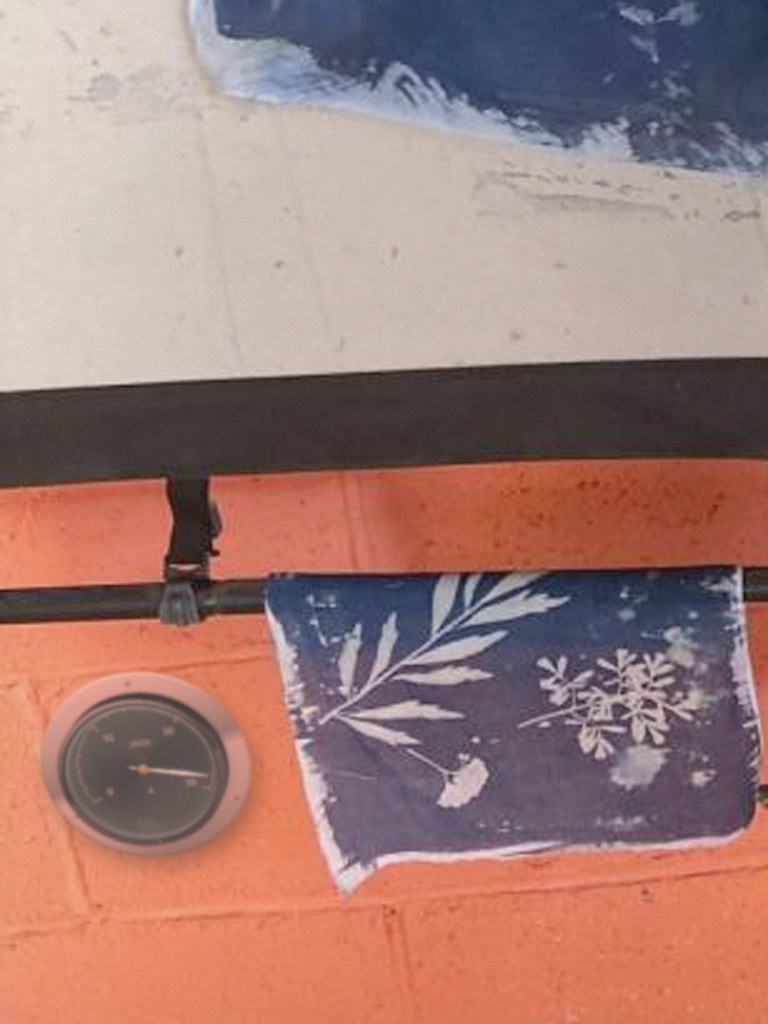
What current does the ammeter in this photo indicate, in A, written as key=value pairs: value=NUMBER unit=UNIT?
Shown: value=28 unit=A
